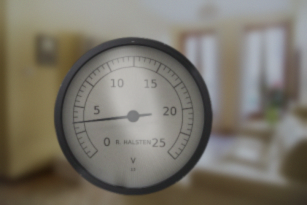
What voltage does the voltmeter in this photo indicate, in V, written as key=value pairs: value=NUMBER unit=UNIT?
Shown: value=3.5 unit=V
